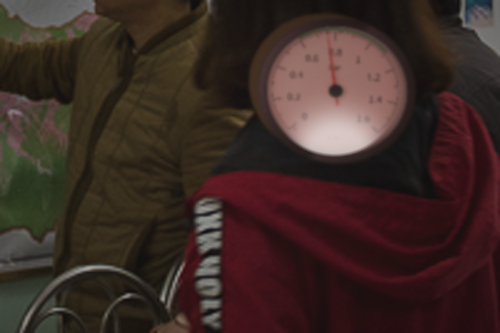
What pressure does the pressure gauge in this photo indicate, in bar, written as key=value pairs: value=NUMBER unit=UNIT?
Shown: value=0.75 unit=bar
